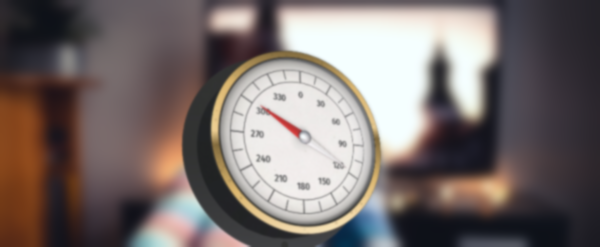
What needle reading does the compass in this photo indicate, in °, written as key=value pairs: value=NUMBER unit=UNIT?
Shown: value=300 unit=°
